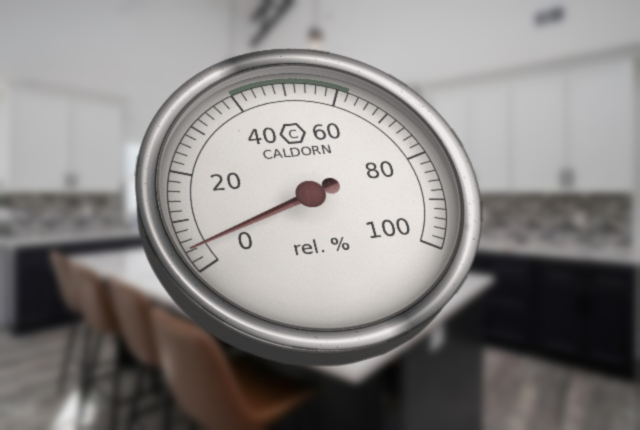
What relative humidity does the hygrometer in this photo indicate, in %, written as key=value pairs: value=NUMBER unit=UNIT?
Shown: value=4 unit=%
